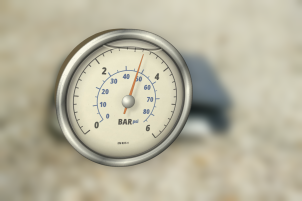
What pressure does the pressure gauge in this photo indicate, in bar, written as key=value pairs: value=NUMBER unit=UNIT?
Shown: value=3.2 unit=bar
